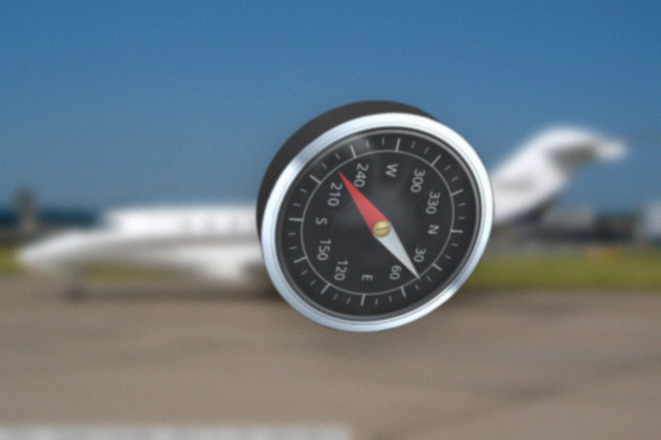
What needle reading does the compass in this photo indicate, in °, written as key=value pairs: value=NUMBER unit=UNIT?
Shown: value=225 unit=°
